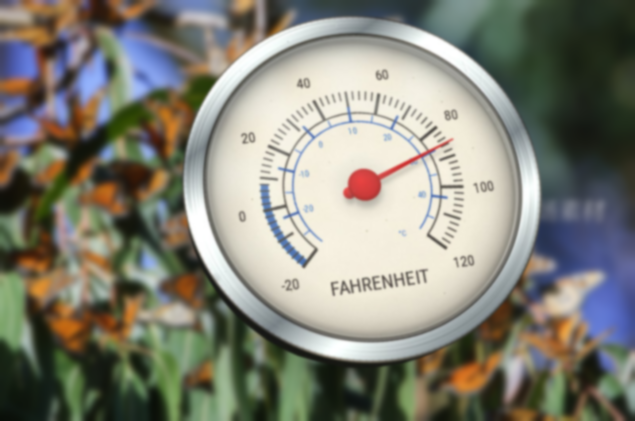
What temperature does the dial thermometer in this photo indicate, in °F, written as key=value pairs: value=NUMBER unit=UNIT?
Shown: value=86 unit=°F
